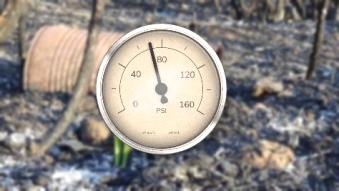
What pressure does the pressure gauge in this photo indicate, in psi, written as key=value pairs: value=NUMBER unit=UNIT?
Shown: value=70 unit=psi
